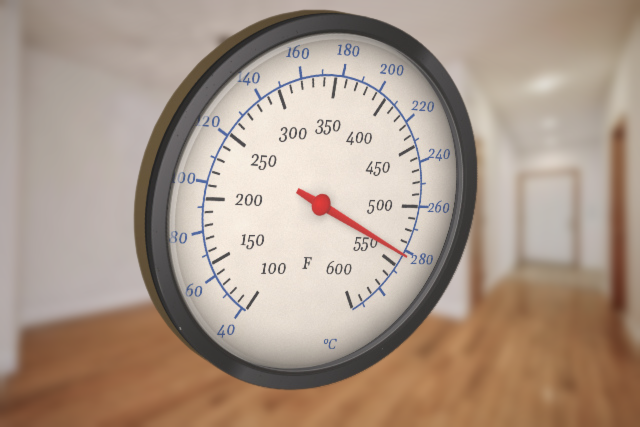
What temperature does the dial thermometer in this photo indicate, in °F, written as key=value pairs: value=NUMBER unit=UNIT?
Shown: value=540 unit=°F
